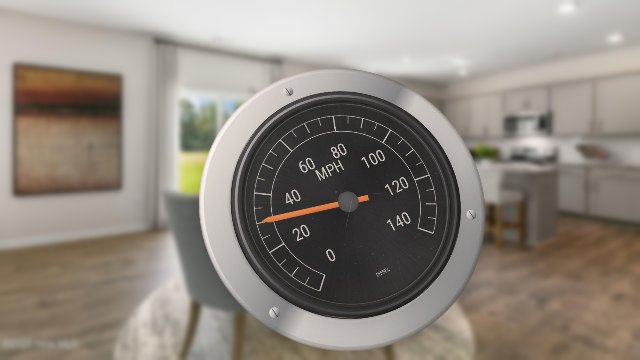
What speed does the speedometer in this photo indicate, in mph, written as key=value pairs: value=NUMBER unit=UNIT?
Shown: value=30 unit=mph
